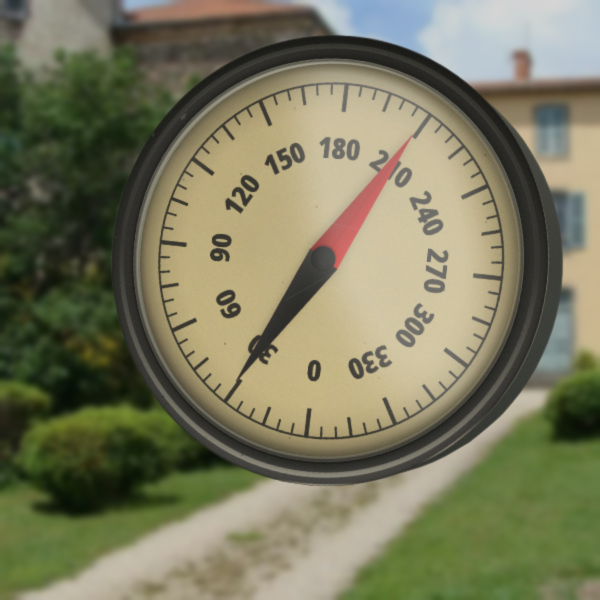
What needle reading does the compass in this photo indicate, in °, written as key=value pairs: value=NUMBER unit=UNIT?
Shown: value=210 unit=°
